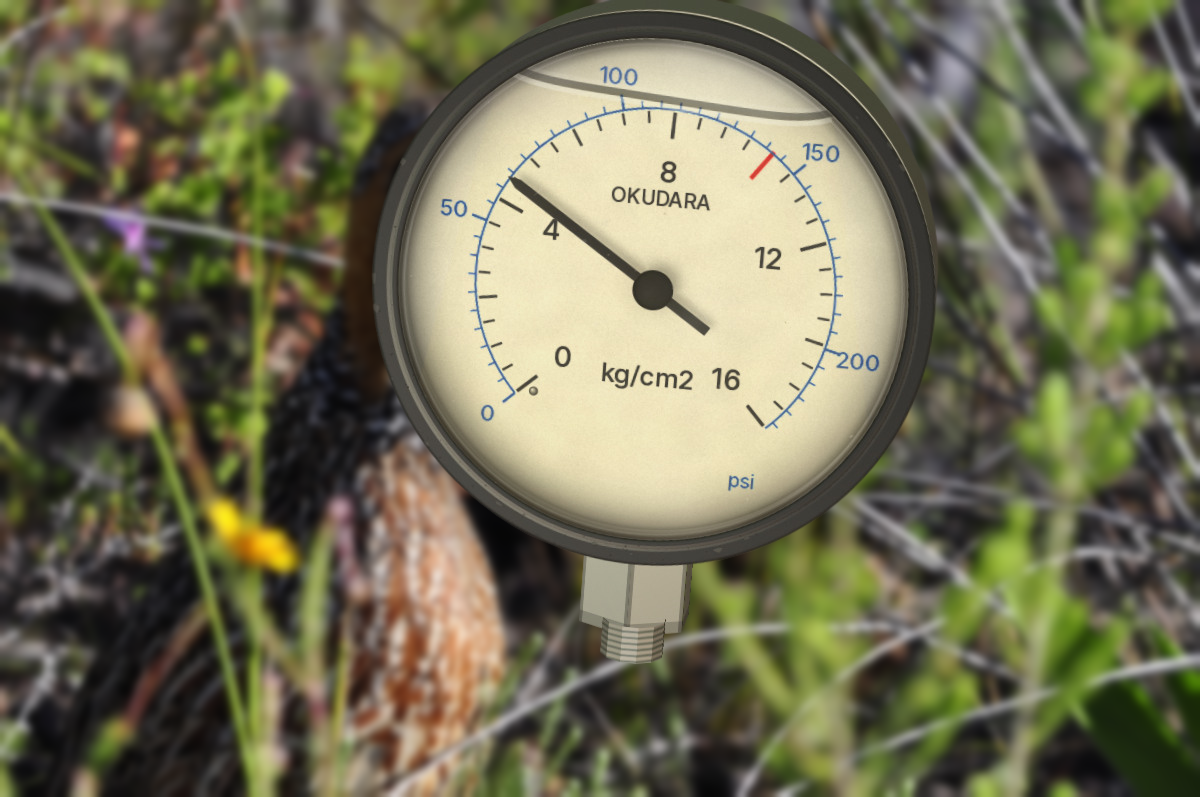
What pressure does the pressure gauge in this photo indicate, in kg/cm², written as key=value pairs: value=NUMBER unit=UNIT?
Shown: value=4.5 unit=kg/cm²
